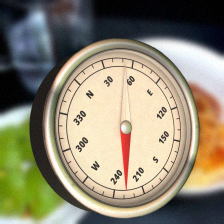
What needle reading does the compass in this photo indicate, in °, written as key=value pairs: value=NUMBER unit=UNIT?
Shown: value=230 unit=°
